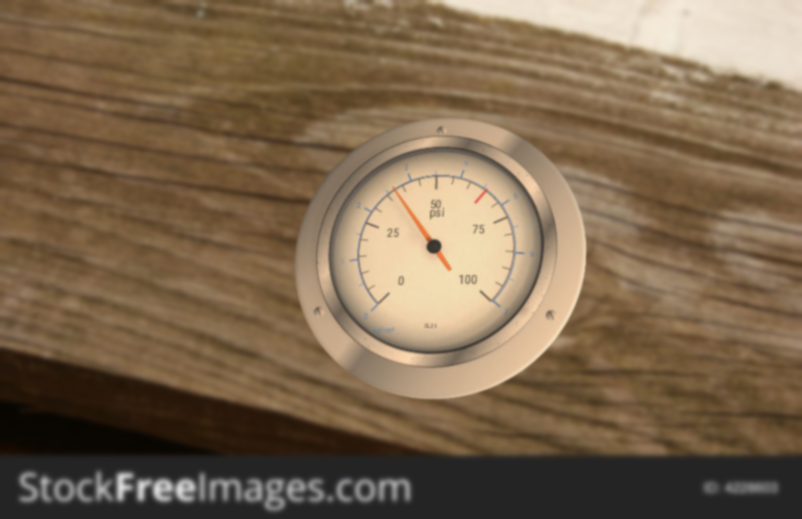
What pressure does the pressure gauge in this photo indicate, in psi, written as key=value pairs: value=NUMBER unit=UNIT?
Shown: value=37.5 unit=psi
